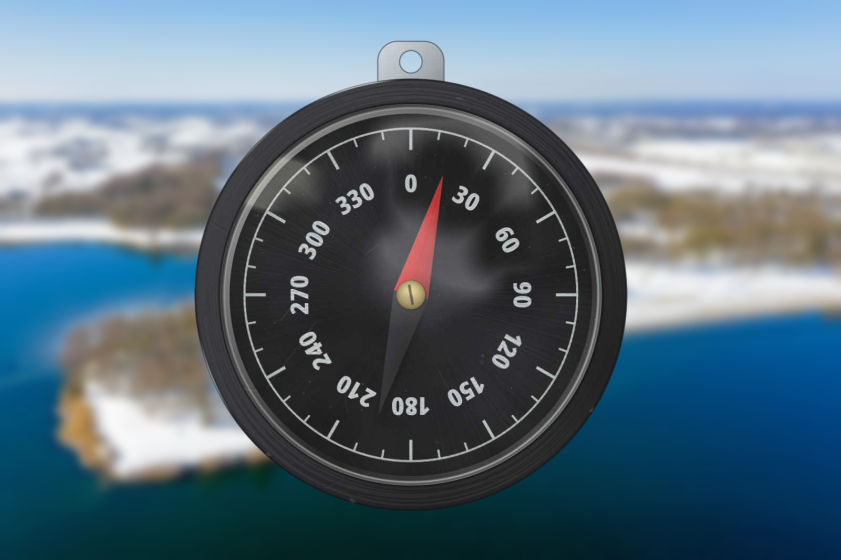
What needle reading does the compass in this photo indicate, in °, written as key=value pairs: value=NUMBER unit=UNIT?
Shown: value=15 unit=°
